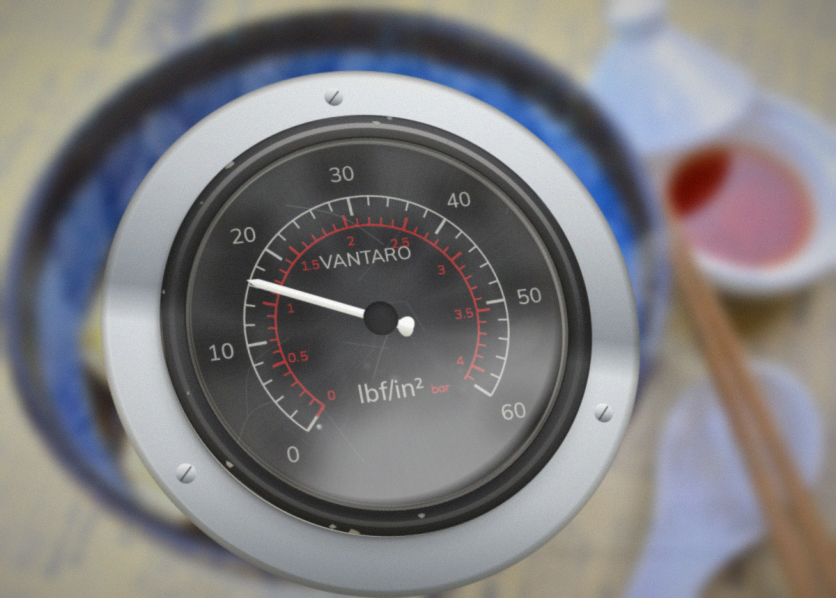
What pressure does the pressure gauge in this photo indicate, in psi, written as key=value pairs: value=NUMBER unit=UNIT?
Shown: value=16 unit=psi
